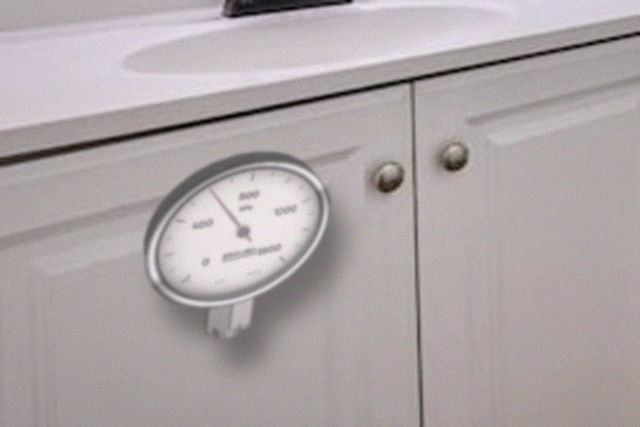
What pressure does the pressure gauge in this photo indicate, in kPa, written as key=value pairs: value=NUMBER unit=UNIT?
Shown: value=600 unit=kPa
